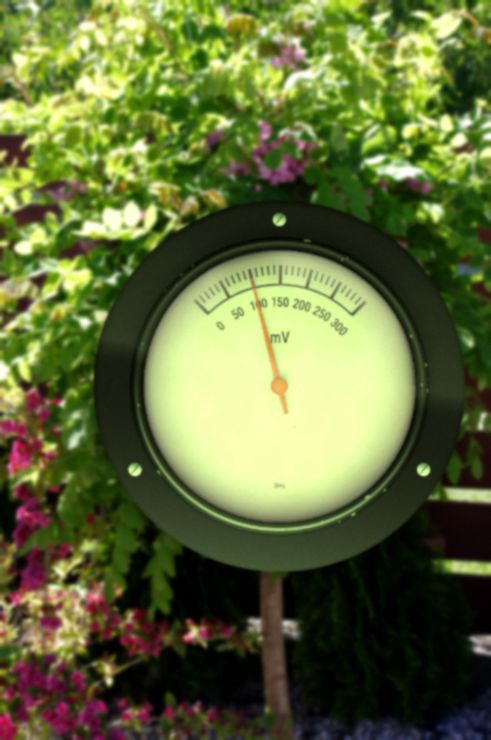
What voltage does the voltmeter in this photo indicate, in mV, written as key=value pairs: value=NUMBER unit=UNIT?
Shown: value=100 unit=mV
